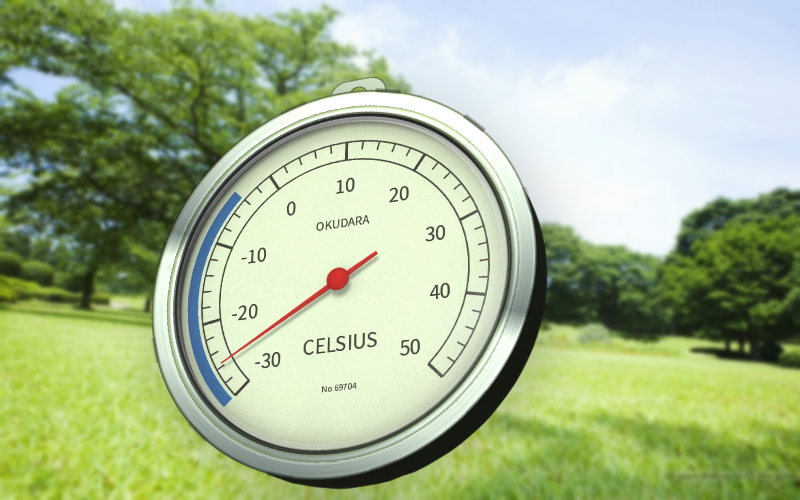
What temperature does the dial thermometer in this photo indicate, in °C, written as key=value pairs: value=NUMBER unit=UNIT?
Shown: value=-26 unit=°C
